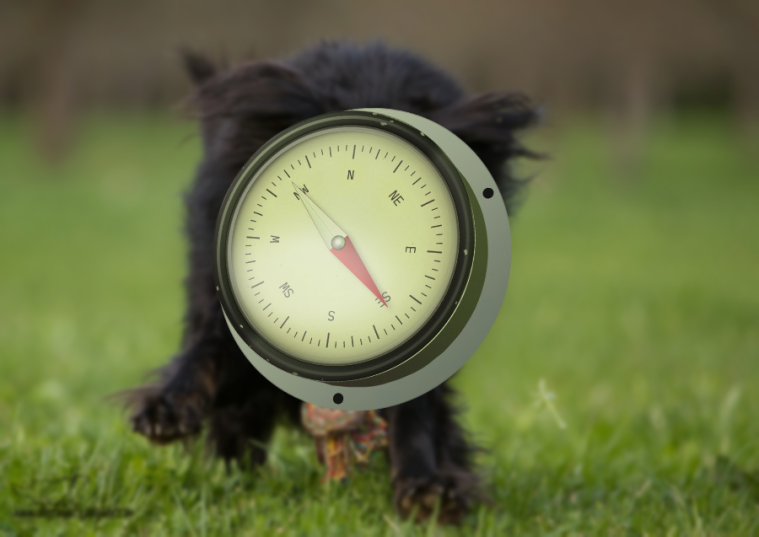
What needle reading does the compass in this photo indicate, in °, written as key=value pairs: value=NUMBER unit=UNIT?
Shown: value=135 unit=°
